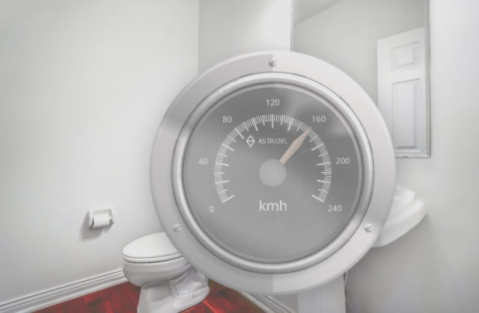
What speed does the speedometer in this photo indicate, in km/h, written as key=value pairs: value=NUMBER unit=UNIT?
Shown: value=160 unit=km/h
